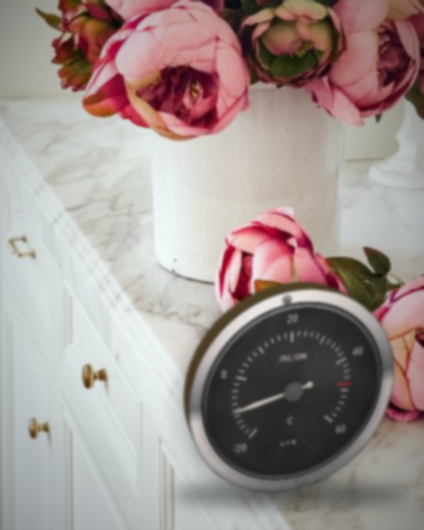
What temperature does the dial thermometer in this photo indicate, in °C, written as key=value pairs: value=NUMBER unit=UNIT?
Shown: value=-10 unit=°C
